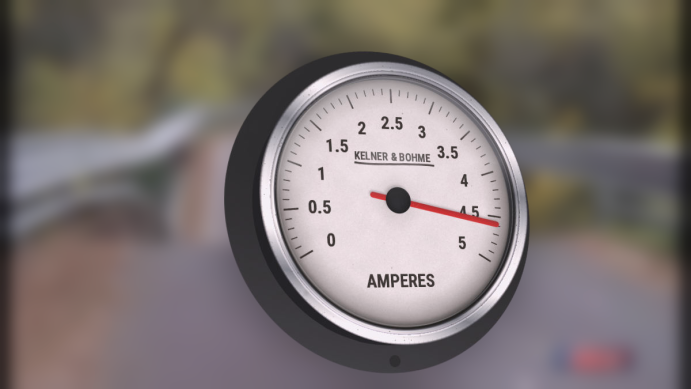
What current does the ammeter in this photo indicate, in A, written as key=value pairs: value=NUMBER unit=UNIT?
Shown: value=4.6 unit=A
